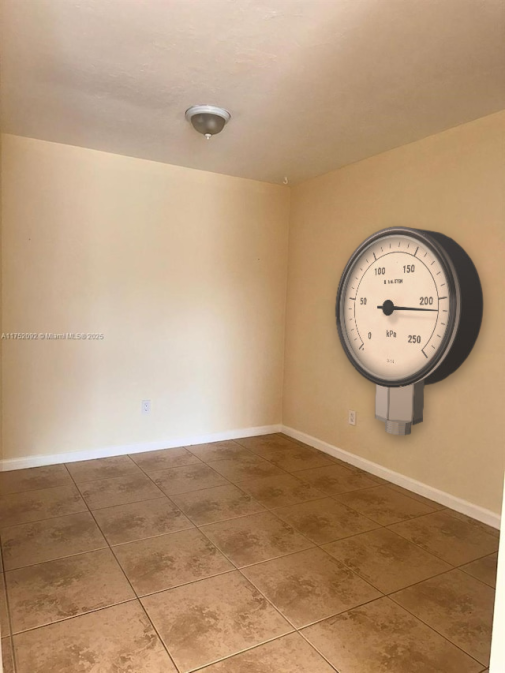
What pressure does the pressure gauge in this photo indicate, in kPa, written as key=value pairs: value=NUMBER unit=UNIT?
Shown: value=210 unit=kPa
